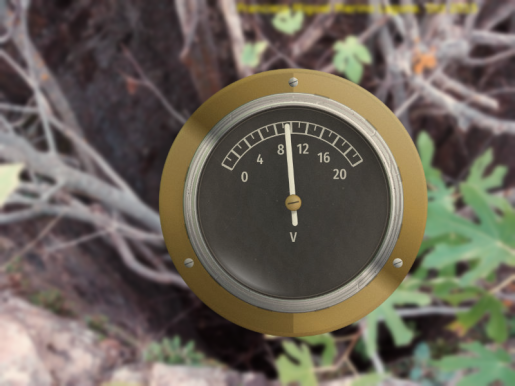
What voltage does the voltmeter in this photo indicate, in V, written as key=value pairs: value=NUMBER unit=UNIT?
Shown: value=9.5 unit=V
